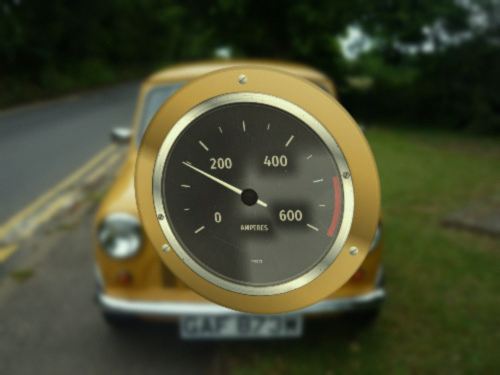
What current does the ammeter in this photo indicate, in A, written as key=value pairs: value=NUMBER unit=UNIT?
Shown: value=150 unit=A
